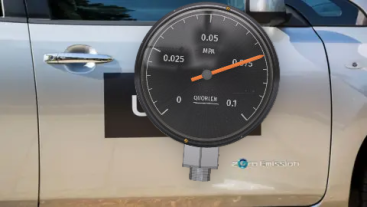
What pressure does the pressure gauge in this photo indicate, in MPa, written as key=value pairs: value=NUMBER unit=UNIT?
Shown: value=0.075 unit=MPa
